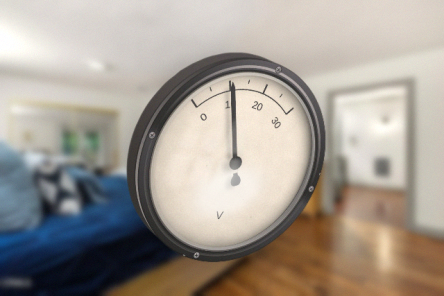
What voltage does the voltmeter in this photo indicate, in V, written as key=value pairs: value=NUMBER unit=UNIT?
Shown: value=10 unit=V
